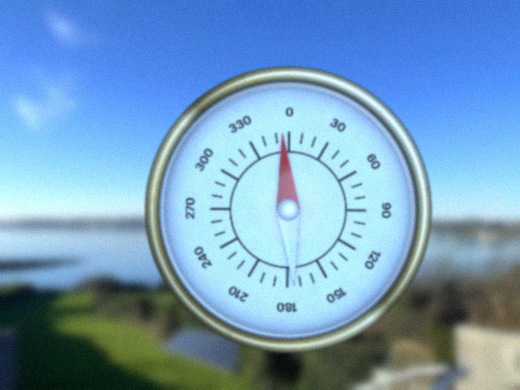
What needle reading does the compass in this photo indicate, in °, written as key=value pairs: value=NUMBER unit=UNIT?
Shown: value=355 unit=°
